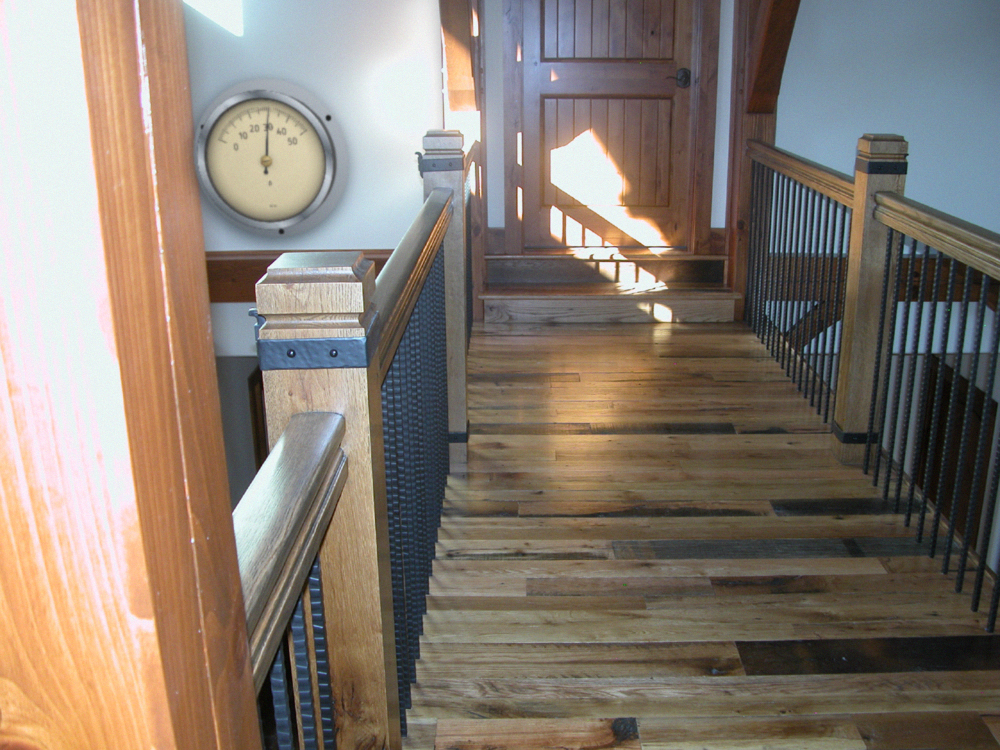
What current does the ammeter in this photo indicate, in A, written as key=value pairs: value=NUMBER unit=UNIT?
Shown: value=30 unit=A
